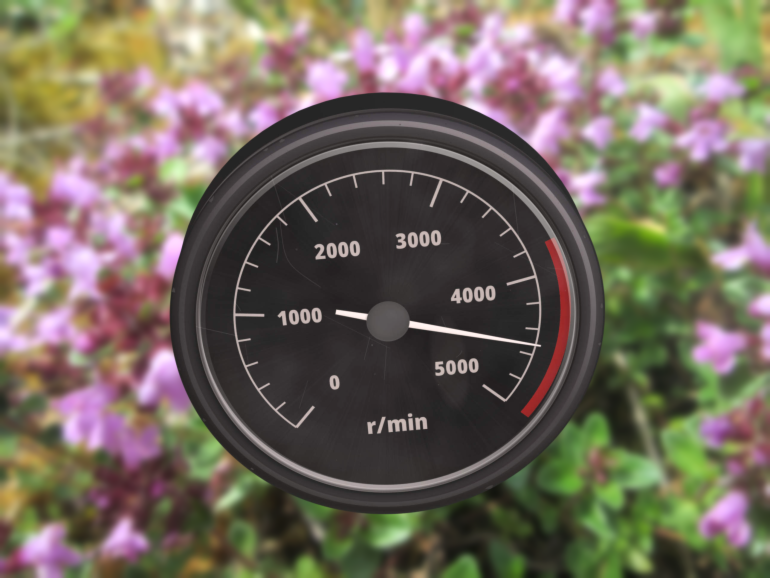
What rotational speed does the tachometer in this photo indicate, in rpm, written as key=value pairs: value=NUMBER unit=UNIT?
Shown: value=4500 unit=rpm
